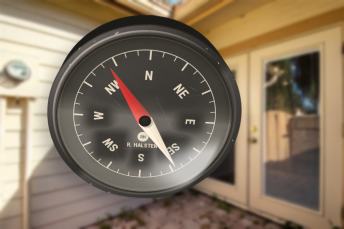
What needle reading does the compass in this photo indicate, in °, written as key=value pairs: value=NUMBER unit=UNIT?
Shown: value=325 unit=°
